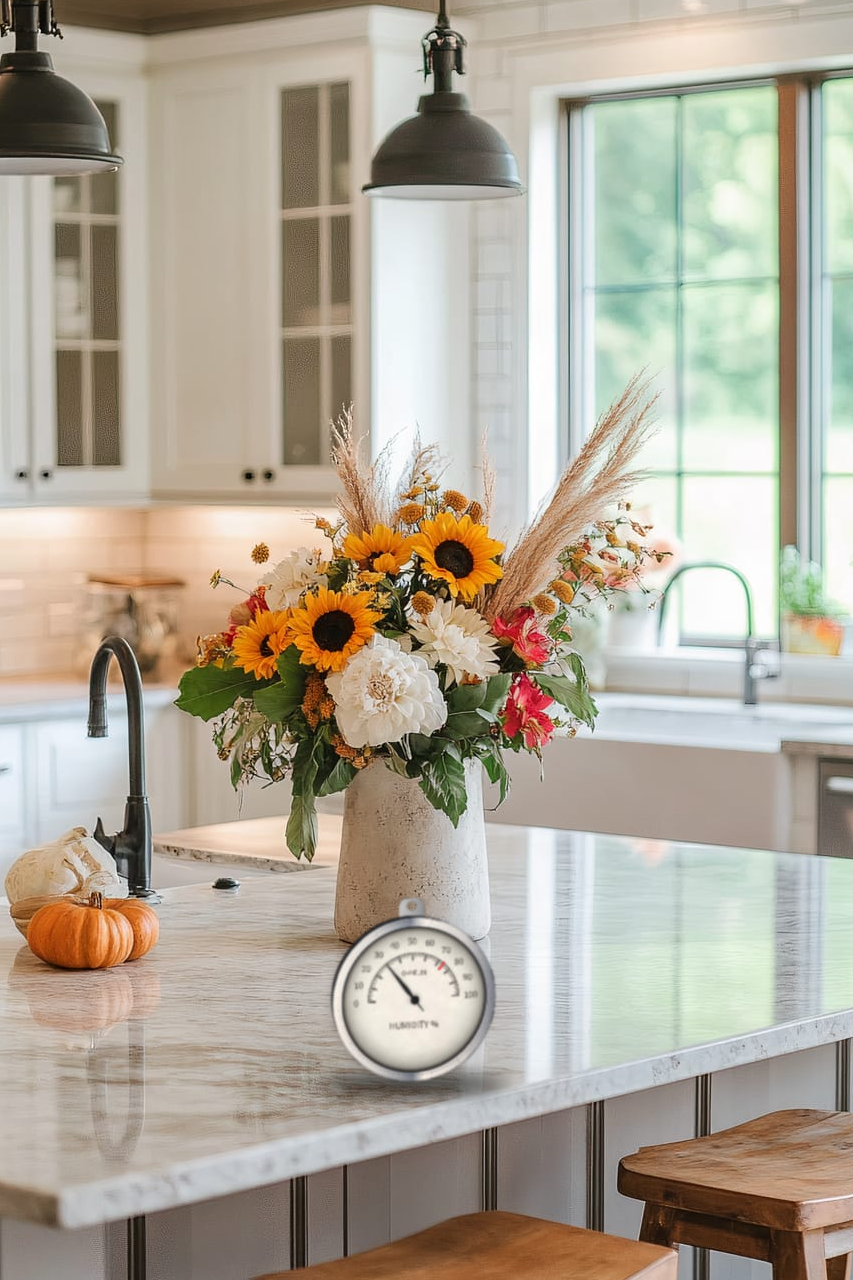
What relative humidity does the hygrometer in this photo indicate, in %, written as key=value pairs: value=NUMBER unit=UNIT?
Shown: value=30 unit=%
